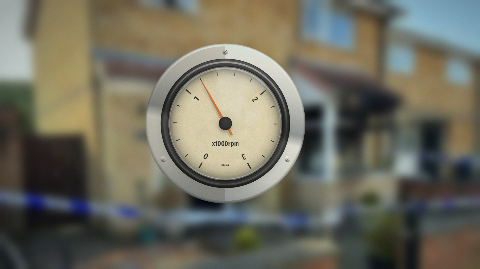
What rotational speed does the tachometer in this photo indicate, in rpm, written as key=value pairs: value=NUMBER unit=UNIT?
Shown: value=1200 unit=rpm
